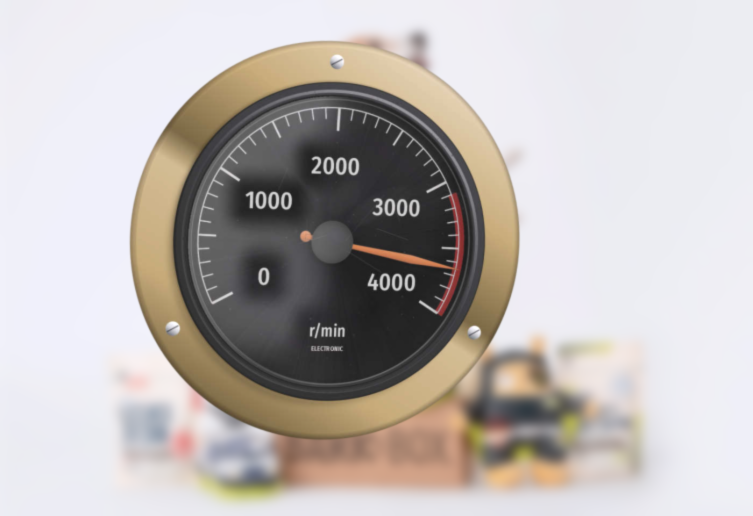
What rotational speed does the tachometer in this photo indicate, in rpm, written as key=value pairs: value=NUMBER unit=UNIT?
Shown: value=3650 unit=rpm
